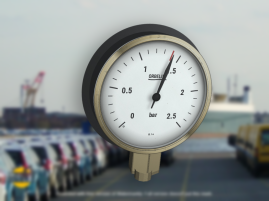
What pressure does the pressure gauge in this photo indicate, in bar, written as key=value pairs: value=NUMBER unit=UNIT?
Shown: value=1.4 unit=bar
